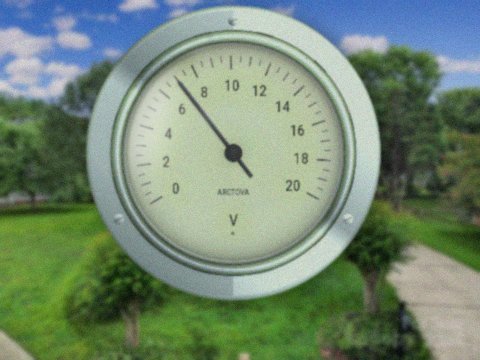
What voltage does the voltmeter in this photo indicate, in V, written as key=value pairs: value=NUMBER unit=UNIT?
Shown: value=7 unit=V
